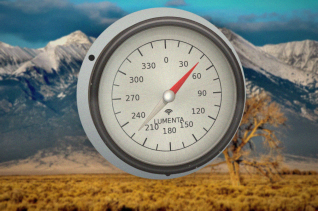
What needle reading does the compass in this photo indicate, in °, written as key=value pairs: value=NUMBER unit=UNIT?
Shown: value=45 unit=°
